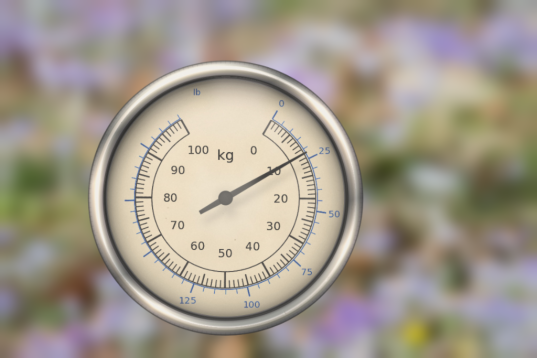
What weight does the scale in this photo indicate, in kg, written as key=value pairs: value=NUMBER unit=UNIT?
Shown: value=10 unit=kg
